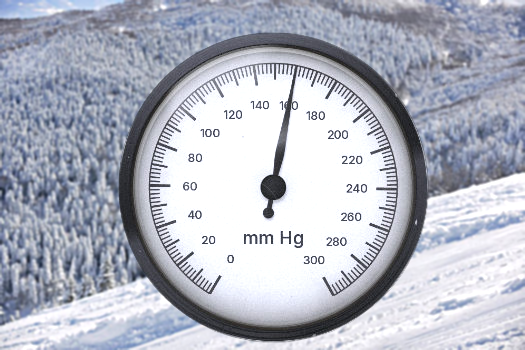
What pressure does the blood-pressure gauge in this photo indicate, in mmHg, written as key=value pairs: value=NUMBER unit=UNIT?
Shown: value=160 unit=mmHg
